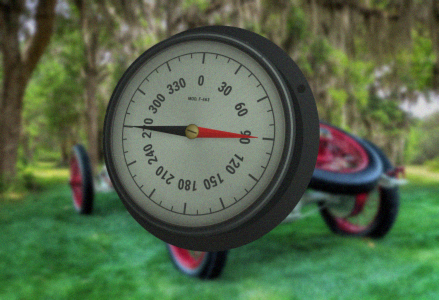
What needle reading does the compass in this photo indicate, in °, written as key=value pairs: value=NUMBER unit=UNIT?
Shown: value=90 unit=°
